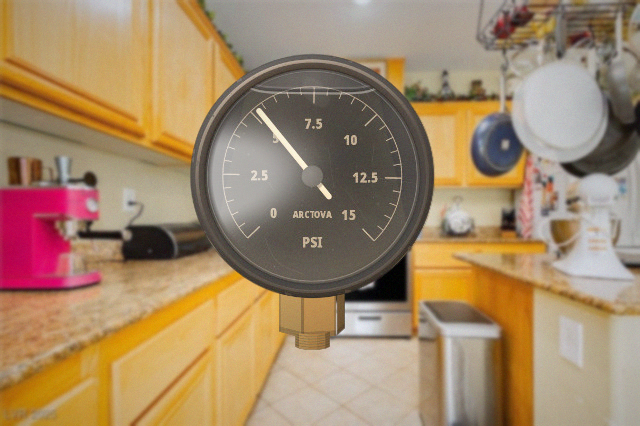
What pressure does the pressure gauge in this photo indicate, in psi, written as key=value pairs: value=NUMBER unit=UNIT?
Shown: value=5.25 unit=psi
